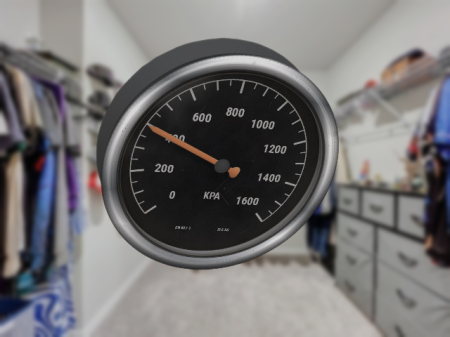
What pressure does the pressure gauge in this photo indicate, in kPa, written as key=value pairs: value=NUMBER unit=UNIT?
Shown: value=400 unit=kPa
